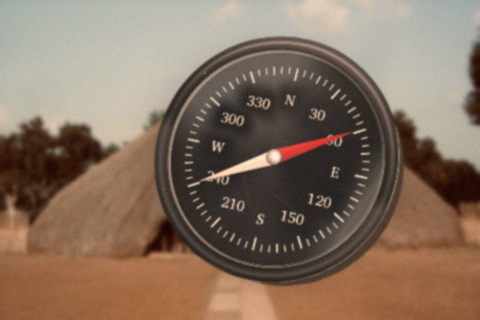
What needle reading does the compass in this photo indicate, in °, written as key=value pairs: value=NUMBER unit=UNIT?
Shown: value=60 unit=°
